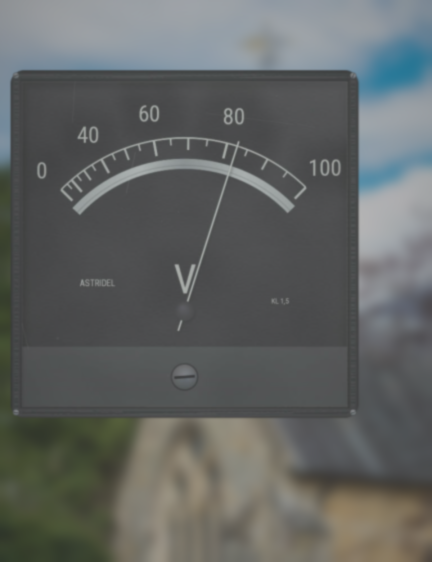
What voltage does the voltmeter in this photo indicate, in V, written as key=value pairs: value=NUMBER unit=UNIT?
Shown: value=82.5 unit=V
